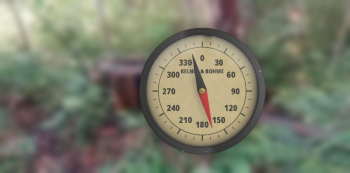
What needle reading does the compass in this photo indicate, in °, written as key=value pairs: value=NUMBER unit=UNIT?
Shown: value=165 unit=°
